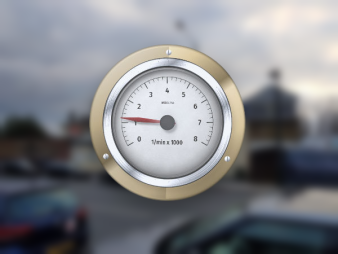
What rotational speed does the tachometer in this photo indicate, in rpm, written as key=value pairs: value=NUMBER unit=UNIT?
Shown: value=1200 unit=rpm
